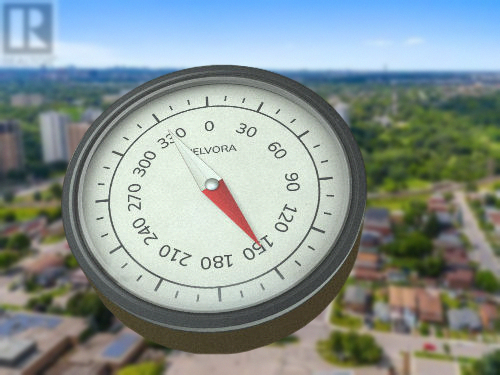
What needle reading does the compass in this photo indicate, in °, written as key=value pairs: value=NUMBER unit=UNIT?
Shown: value=150 unit=°
